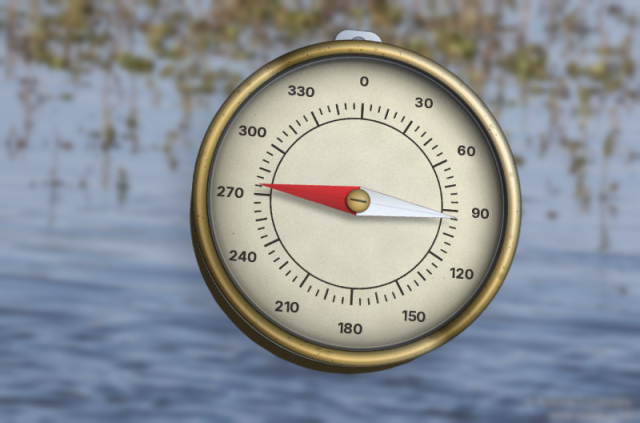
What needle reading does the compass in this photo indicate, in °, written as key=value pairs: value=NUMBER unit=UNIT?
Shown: value=275 unit=°
